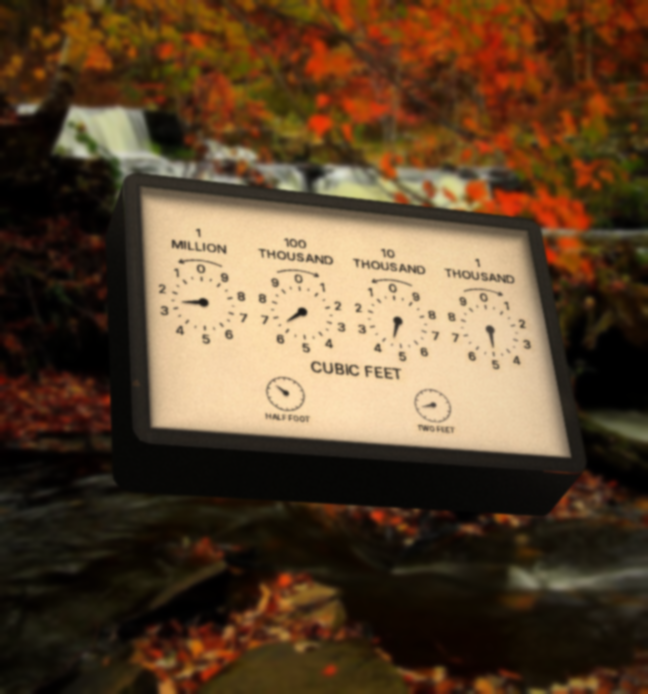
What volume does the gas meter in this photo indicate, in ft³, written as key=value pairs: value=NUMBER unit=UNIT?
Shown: value=264500 unit=ft³
